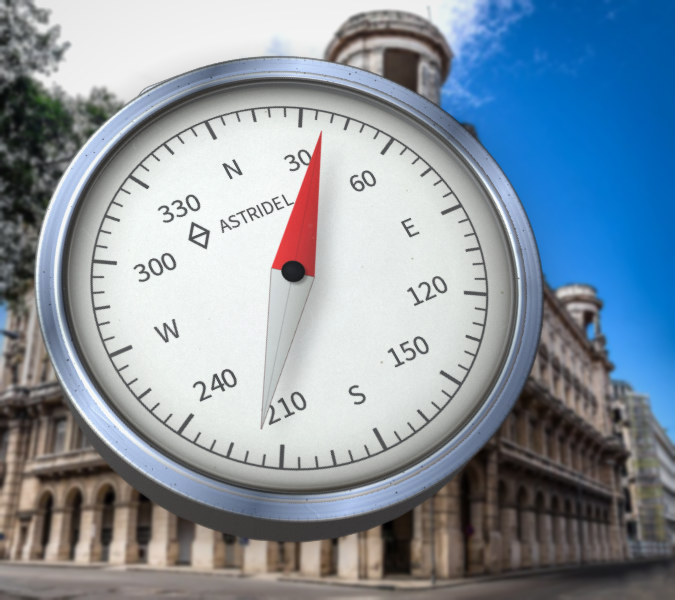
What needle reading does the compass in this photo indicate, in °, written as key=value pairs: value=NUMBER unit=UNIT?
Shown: value=37.5 unit=°
